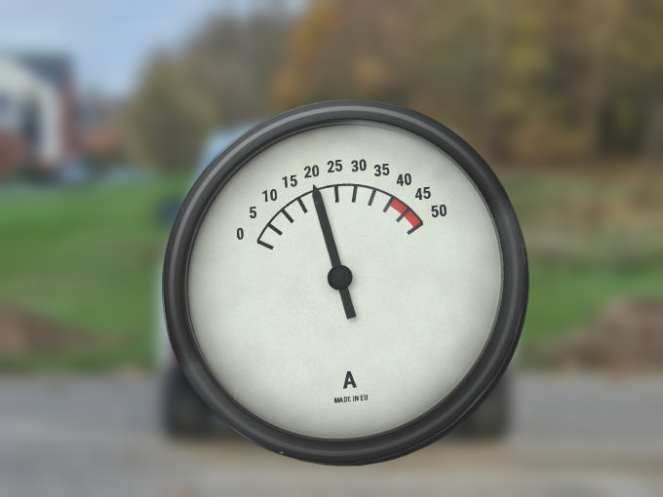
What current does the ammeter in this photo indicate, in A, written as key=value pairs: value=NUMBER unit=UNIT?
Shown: value=20 unit=A
